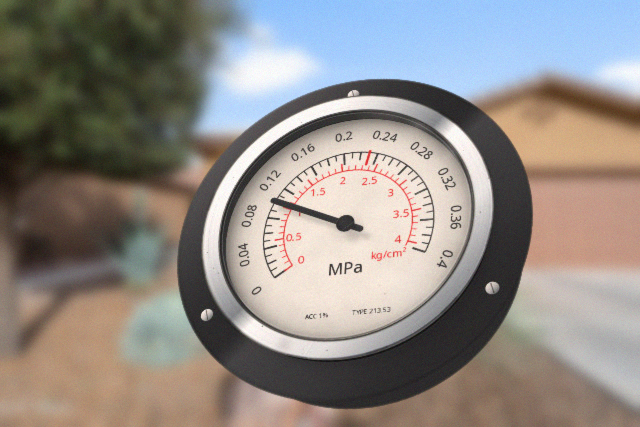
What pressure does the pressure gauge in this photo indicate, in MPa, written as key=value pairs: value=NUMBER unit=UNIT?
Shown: value=0.1 unit=MPa
